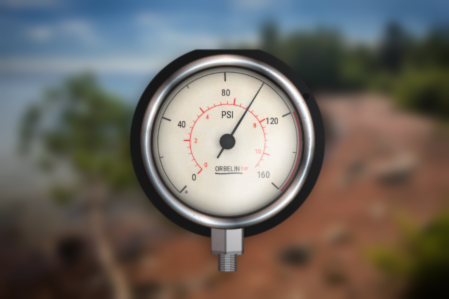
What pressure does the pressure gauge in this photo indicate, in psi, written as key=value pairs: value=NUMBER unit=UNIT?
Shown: value=100 unit=psi
